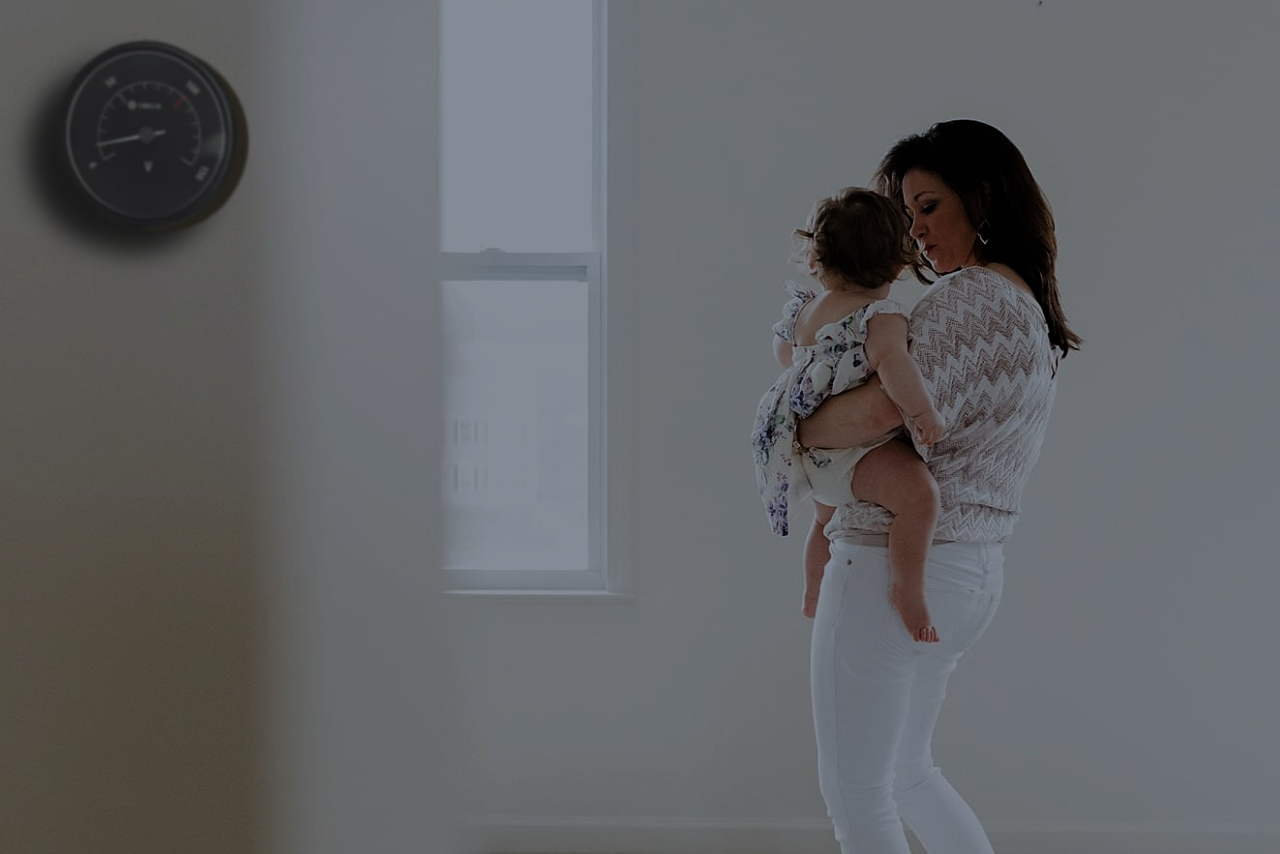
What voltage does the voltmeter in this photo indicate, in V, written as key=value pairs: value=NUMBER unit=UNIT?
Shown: value=10 unit=V
